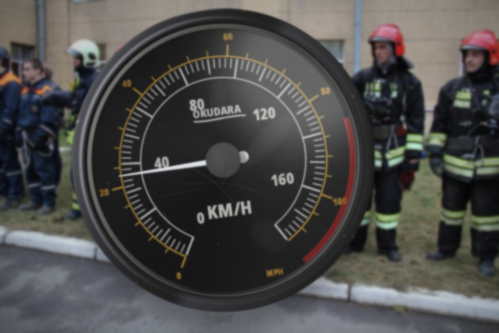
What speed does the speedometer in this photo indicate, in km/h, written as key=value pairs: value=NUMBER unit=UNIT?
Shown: value=36 unit=km/h
